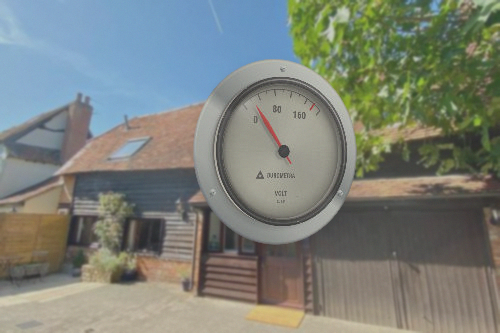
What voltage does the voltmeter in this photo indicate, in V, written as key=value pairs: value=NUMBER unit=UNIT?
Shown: value=20 unit=V
